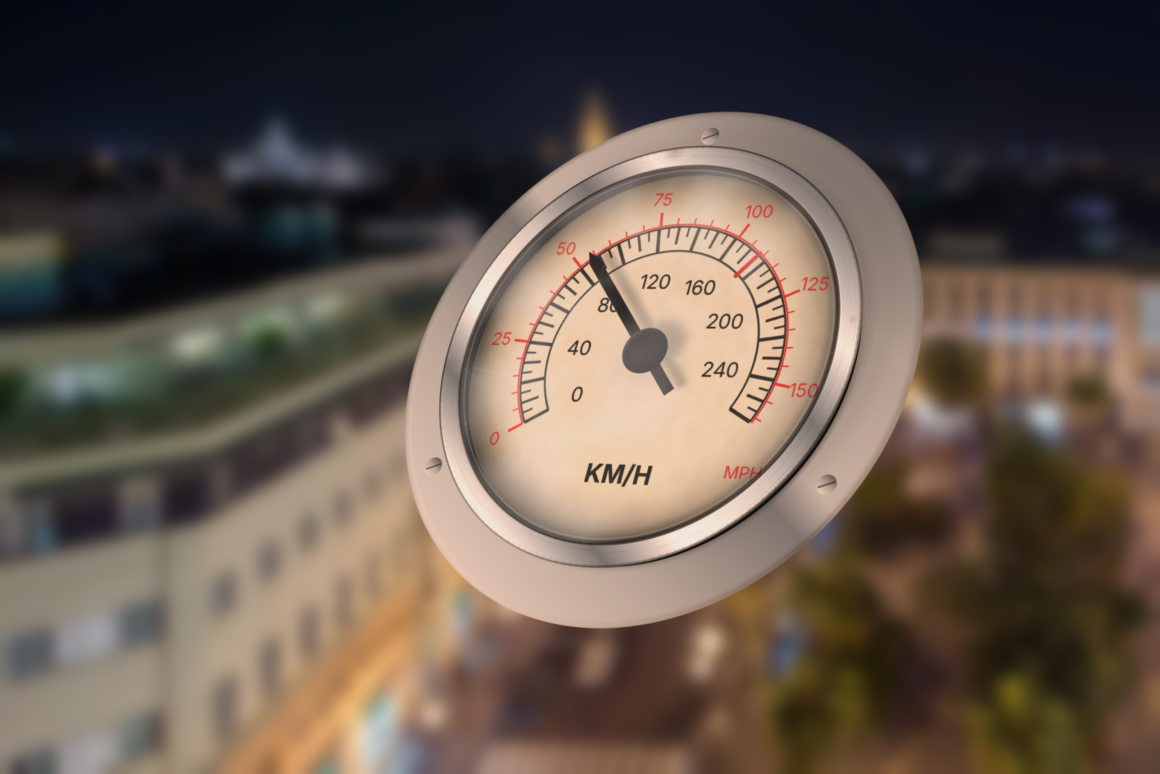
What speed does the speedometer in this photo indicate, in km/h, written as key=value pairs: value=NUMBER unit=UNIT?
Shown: value=87.5 unit=km/h
